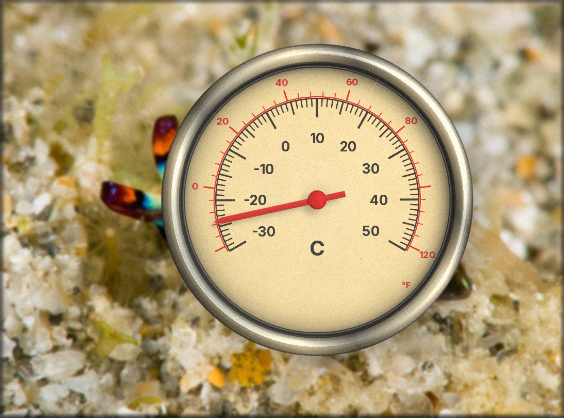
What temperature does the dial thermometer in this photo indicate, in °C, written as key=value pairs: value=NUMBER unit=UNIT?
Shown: value=-24 unit=°C
